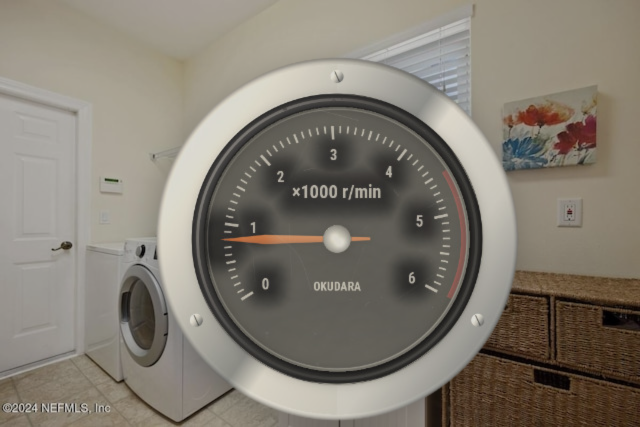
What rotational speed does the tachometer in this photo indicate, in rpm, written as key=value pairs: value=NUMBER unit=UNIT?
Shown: value=800 unit=rpm
